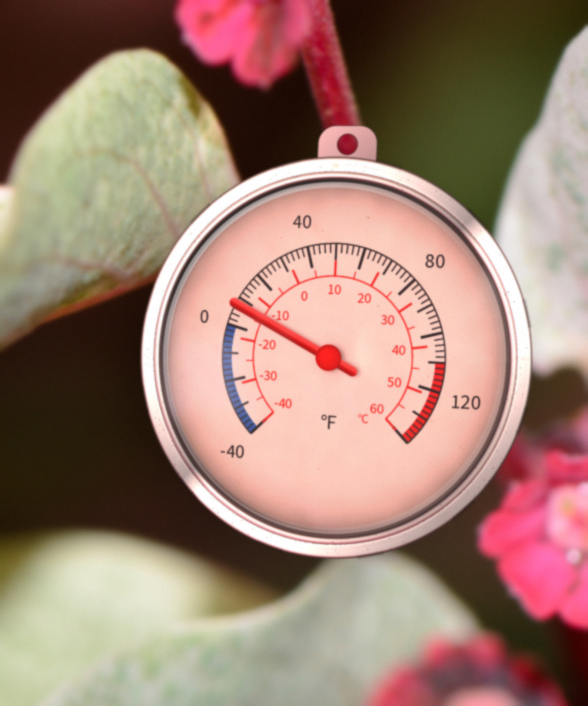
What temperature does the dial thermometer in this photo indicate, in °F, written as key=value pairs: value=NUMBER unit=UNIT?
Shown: value=8 unit=°F
